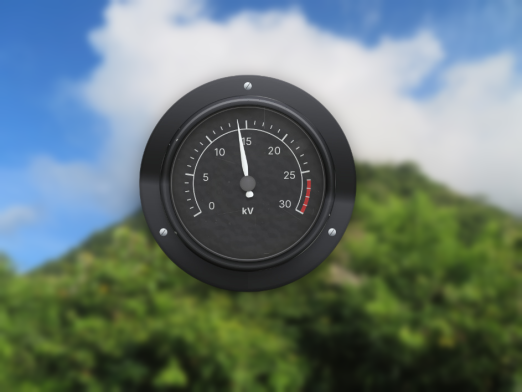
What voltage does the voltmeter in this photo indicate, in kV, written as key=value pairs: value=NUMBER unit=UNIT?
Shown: value=14 unit=kV
